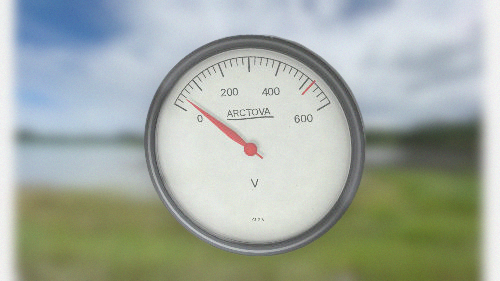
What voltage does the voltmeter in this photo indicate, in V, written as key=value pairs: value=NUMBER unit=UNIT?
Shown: value=40 unit=V
